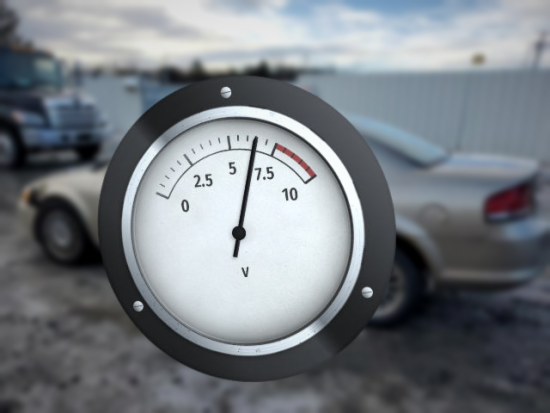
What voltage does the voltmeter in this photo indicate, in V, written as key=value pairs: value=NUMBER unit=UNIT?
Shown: value=6.5 unit=V
